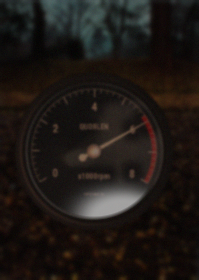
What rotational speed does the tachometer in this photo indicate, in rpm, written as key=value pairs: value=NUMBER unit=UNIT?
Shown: value=6000 unit=rpm
